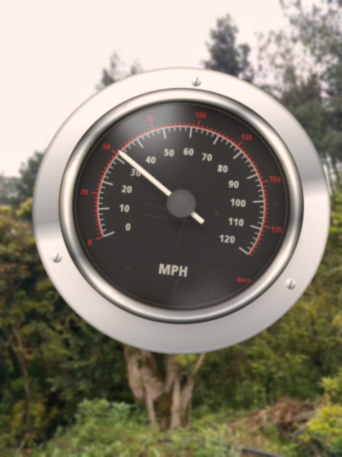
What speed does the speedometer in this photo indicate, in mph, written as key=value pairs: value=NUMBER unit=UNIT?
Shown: value=32 unit=mph
